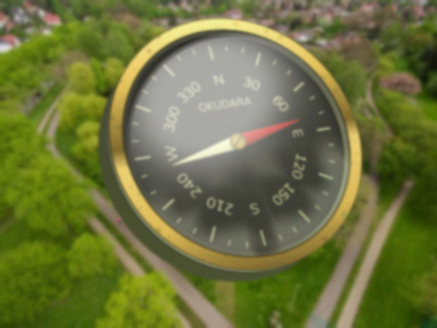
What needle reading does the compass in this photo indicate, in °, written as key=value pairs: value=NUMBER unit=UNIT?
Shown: value=80 unit=°
